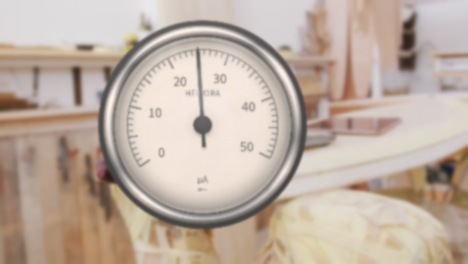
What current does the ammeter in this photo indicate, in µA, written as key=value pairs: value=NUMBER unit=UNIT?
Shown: value=25 unit=µA
